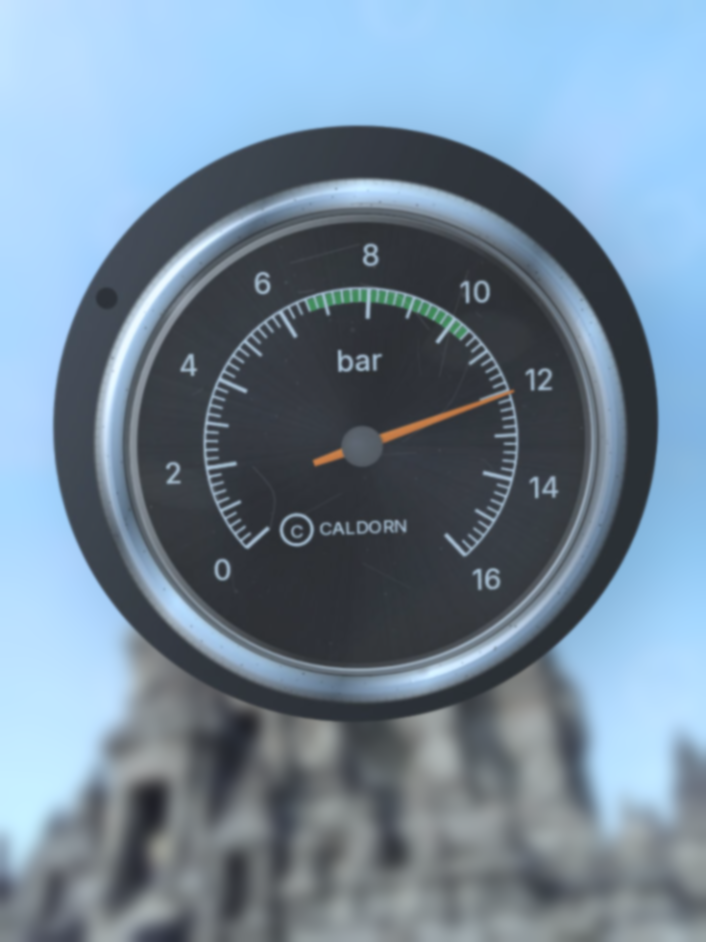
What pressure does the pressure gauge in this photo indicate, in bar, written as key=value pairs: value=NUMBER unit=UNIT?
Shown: value=12 unit=bar
